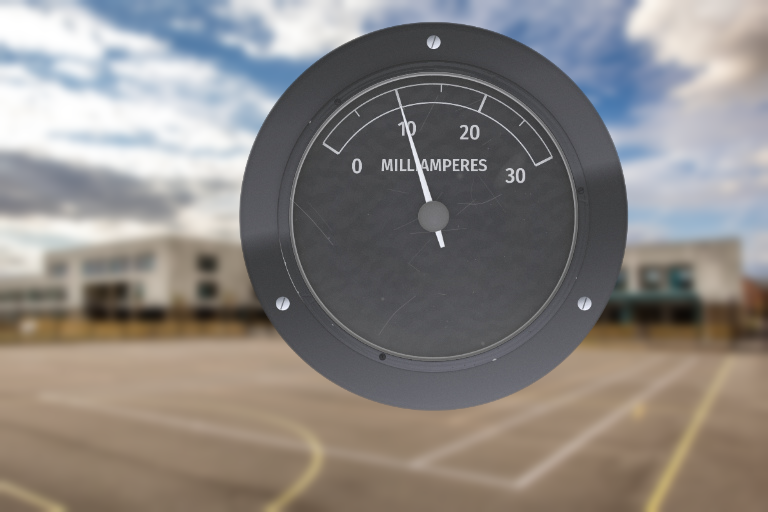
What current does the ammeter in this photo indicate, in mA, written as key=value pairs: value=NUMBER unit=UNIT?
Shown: value=10 unit=mA
